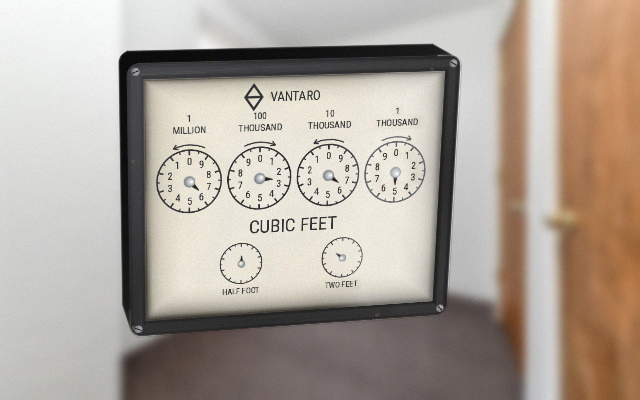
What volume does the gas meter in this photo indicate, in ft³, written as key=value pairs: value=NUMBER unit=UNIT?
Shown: value=626500 unit=ft³
